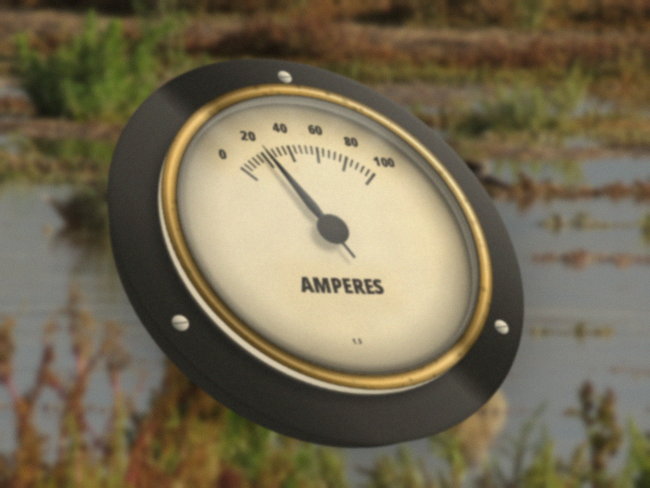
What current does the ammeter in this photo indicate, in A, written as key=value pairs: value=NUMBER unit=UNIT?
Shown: value=20 unit=A
